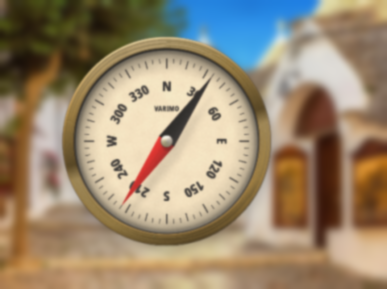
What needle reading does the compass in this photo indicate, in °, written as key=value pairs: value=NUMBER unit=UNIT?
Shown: value=215 unit=°
